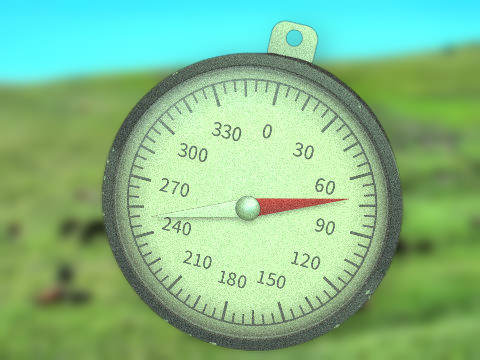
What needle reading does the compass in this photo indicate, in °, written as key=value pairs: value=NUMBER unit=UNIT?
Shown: value=70 unit=°
